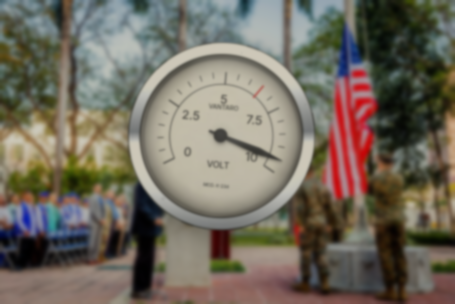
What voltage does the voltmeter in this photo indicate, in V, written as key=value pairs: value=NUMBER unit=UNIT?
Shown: value=9.5 unit=V
